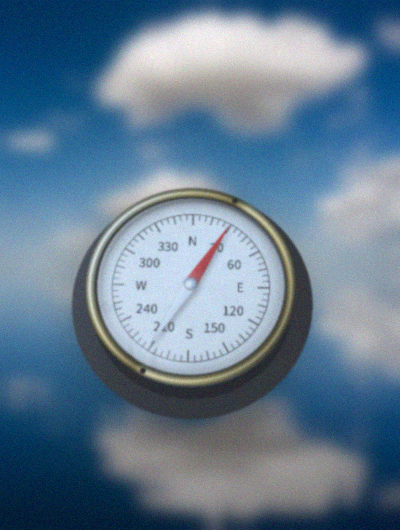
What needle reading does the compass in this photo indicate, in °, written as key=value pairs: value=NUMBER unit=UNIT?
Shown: value=30 unit=°
